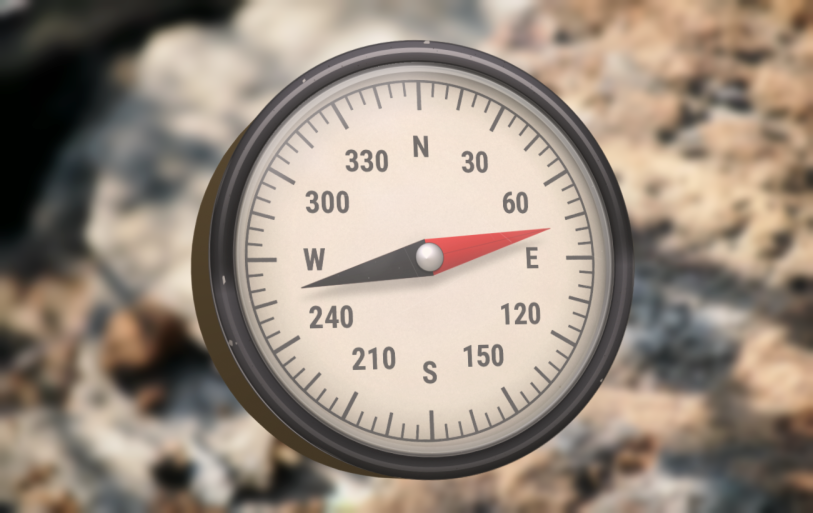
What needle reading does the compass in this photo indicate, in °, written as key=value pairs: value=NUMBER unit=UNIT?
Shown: value=77.5 unit=°
